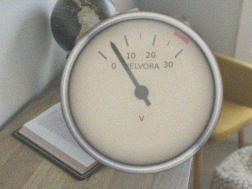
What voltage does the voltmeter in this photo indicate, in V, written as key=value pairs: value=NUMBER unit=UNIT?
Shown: value=5 unit=V
